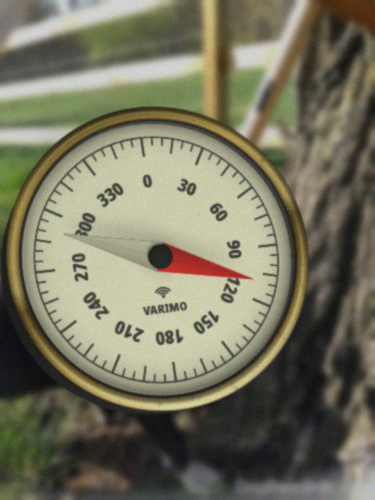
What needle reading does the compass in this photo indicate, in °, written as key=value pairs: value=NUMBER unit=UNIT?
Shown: value=110 unit=°
